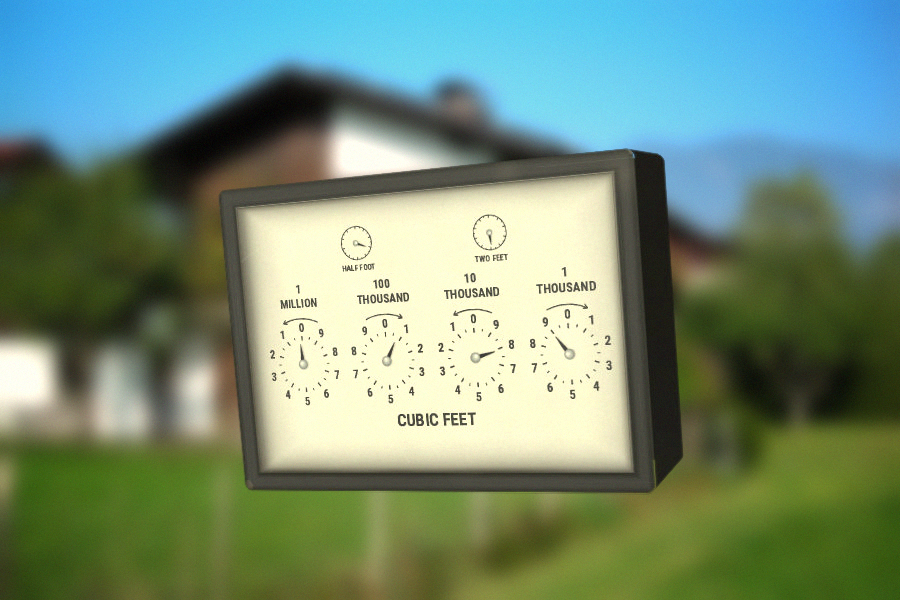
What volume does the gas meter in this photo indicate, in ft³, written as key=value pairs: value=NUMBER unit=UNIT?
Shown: value=7900 unit=ft³
